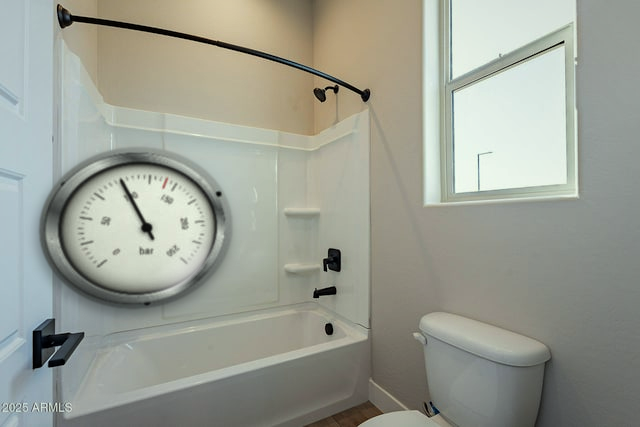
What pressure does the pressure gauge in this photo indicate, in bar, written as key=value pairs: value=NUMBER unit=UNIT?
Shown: value=100 unit=bar
